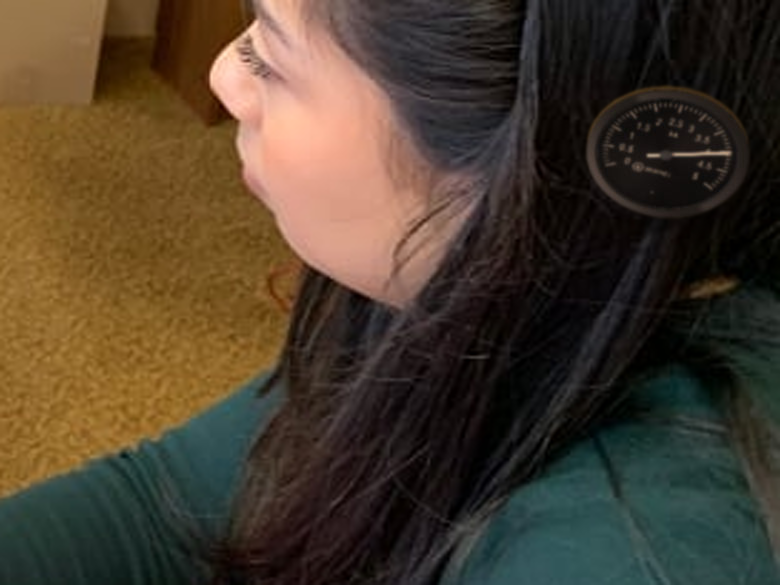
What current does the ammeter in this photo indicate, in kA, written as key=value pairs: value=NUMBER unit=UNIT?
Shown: value=4 unit=kA
